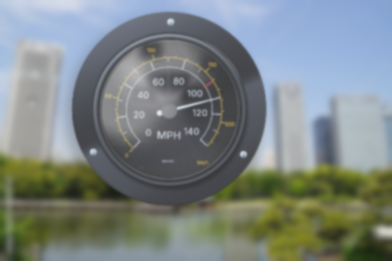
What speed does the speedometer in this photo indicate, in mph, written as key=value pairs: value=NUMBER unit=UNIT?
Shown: value=110 unit=mph
